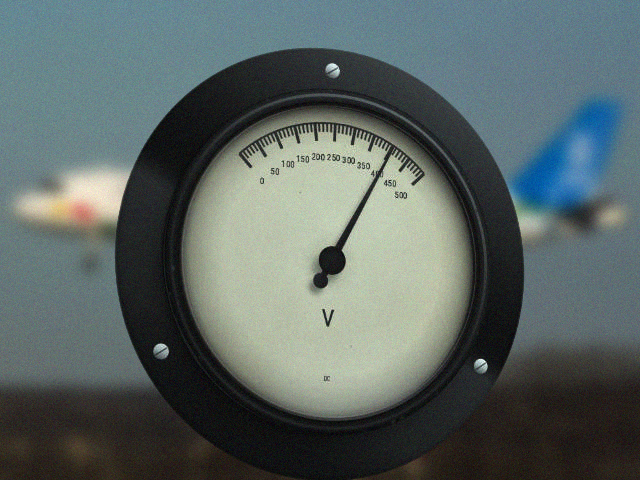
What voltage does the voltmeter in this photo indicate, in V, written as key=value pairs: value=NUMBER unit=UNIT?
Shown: value=400 unit=V
